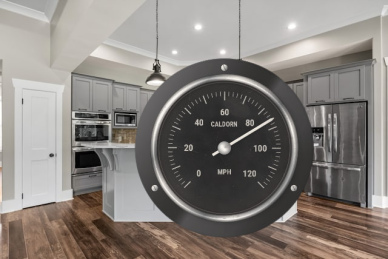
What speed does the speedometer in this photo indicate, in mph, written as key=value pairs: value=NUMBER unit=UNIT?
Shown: value=86 unit=mph
